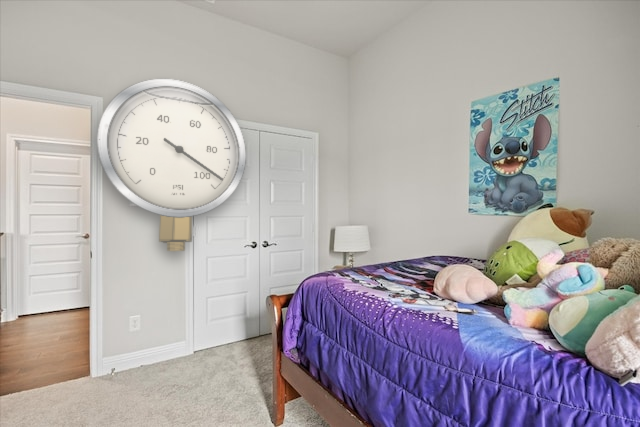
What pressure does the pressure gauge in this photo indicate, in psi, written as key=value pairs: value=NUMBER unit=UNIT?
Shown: value=95 unit=psi
